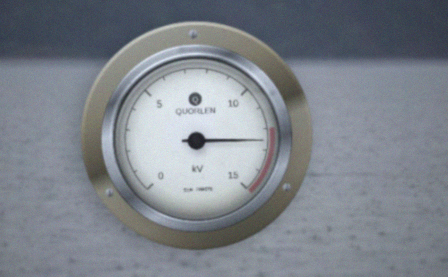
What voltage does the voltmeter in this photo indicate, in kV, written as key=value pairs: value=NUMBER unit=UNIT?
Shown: value=12.5 unit=kV
